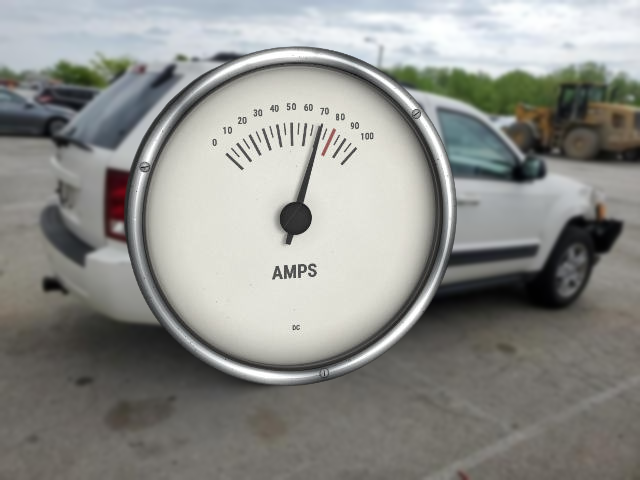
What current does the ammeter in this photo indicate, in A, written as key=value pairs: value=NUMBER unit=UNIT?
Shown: value=70 unit=A
